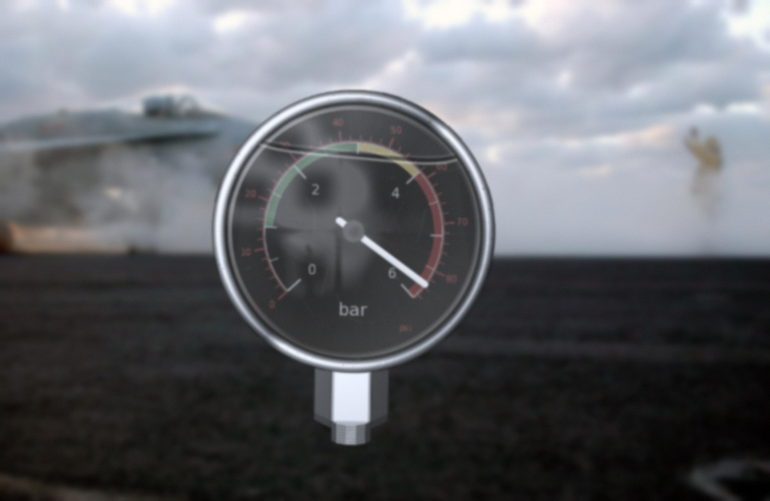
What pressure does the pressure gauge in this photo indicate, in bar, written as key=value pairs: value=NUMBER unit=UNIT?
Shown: value=5.75 unit=bar
